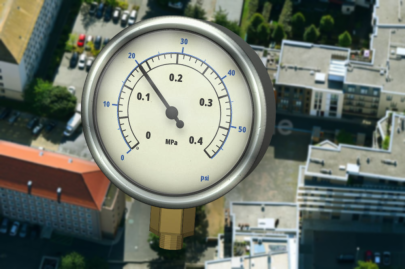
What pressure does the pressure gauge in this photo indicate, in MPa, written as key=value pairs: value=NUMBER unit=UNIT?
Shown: value=0.14 unit=MPa
